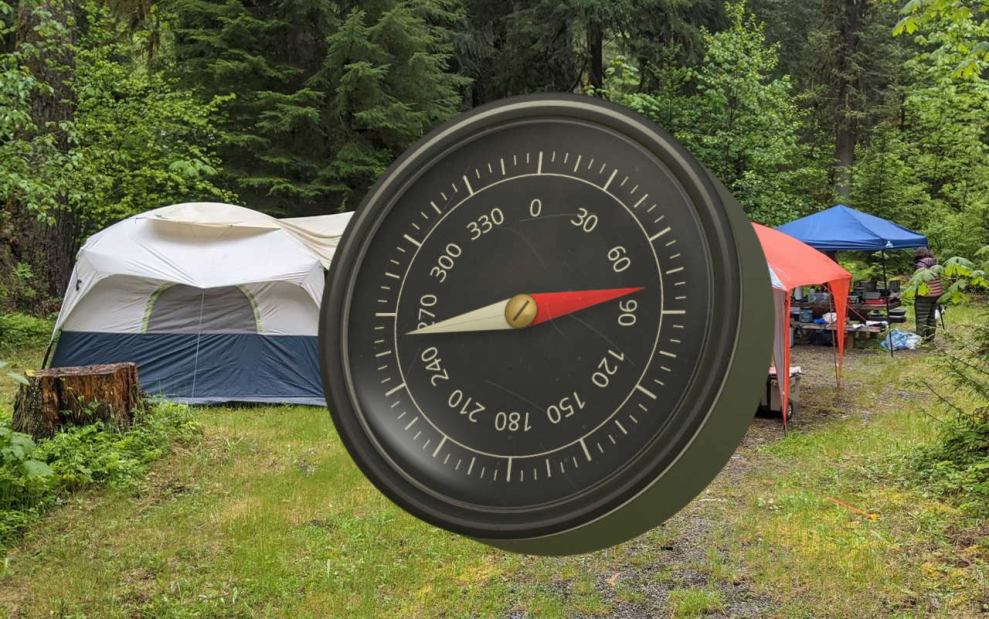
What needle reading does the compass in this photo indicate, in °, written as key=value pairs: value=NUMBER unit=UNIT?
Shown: value=80 unit=°
